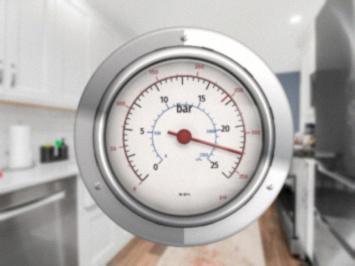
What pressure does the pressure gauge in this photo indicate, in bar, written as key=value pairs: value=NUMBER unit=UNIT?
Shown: value=22.5 unit=bar
